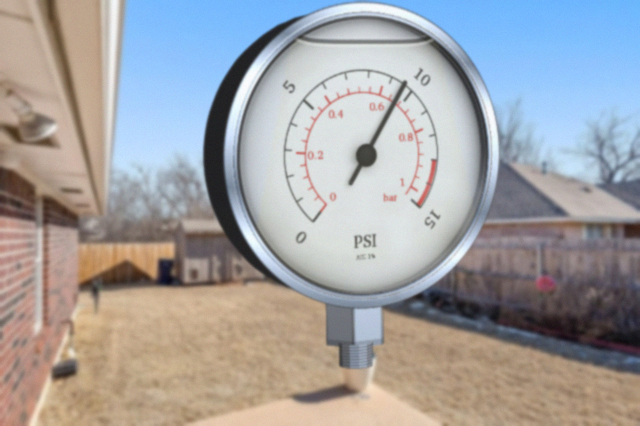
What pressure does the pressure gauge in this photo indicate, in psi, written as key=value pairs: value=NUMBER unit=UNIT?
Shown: value=9.5 unit=psi
